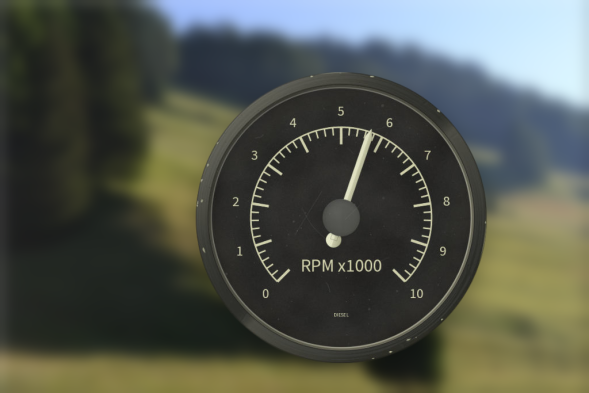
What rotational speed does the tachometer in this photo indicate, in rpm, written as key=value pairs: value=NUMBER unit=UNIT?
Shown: value=5700 unit=rpm
